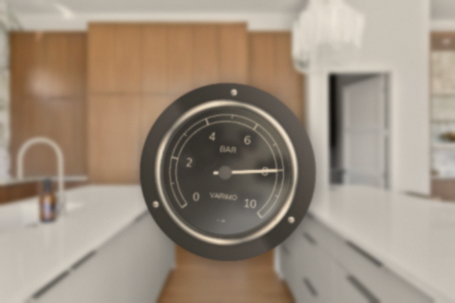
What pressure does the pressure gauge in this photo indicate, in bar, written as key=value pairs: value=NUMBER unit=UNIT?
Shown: value=8 unit=bar
